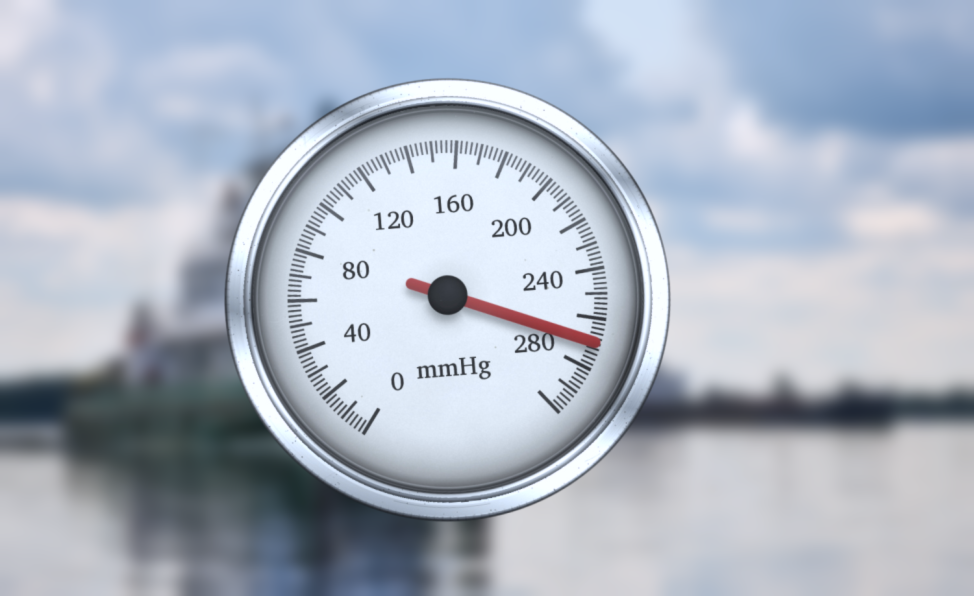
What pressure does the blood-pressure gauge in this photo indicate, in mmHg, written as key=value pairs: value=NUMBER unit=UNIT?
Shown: value=270 unit=mmHg
